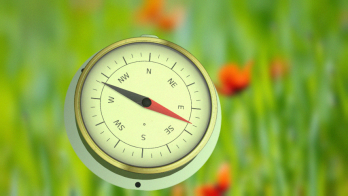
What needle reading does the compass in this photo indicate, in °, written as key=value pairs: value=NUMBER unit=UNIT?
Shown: value=110 unit=°
